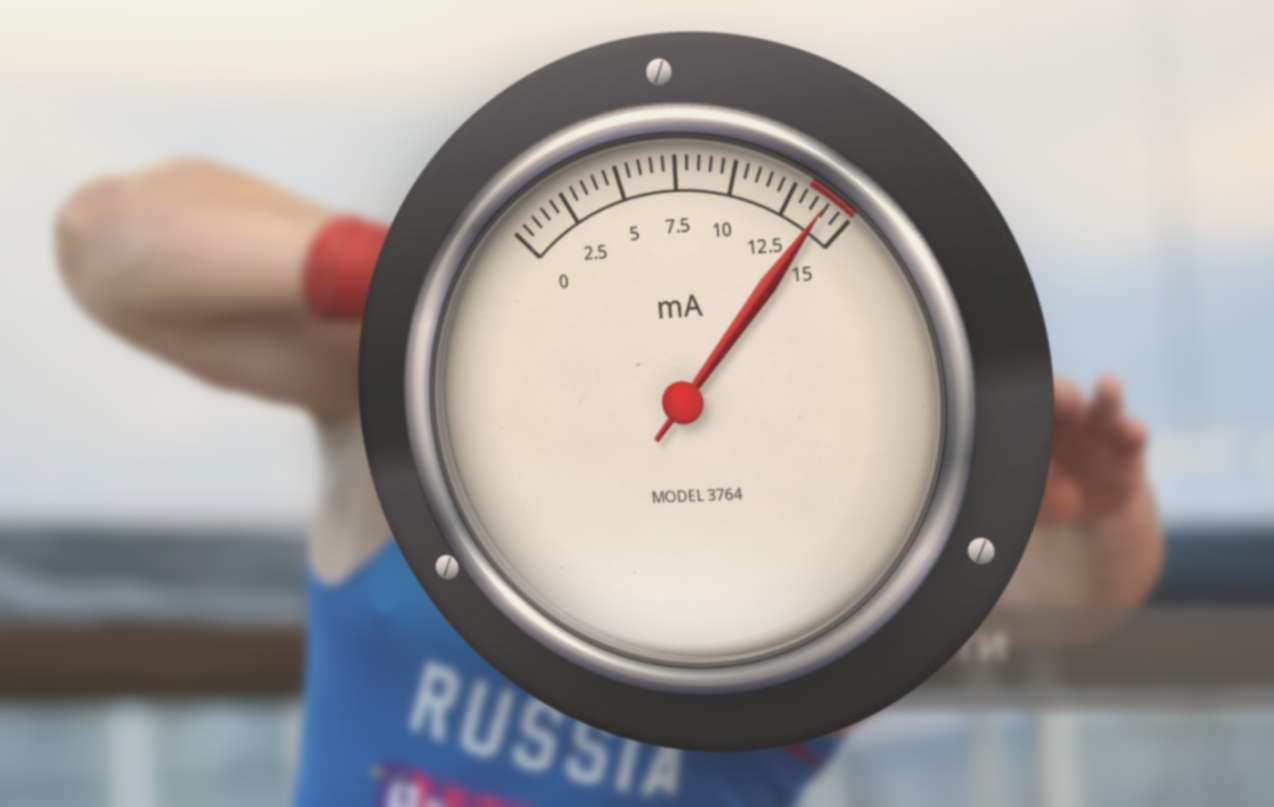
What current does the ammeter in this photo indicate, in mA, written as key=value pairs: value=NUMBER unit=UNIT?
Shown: value=14 unit=mA
